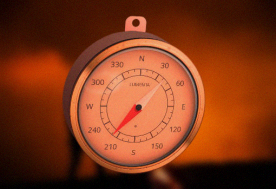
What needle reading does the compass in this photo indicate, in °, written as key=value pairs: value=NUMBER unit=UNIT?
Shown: value=220 unit=°
